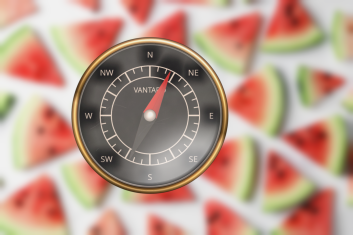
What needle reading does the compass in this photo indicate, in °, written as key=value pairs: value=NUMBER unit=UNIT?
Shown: value=25 unit=°
